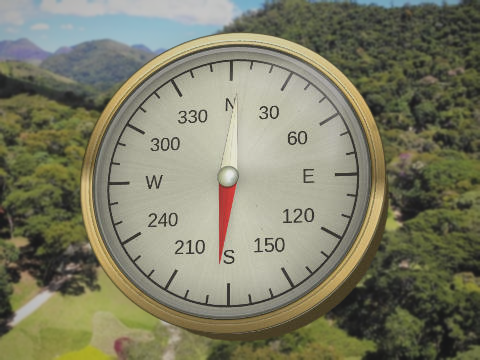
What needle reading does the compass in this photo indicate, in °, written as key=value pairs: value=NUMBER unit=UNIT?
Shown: value=185 unit=°
